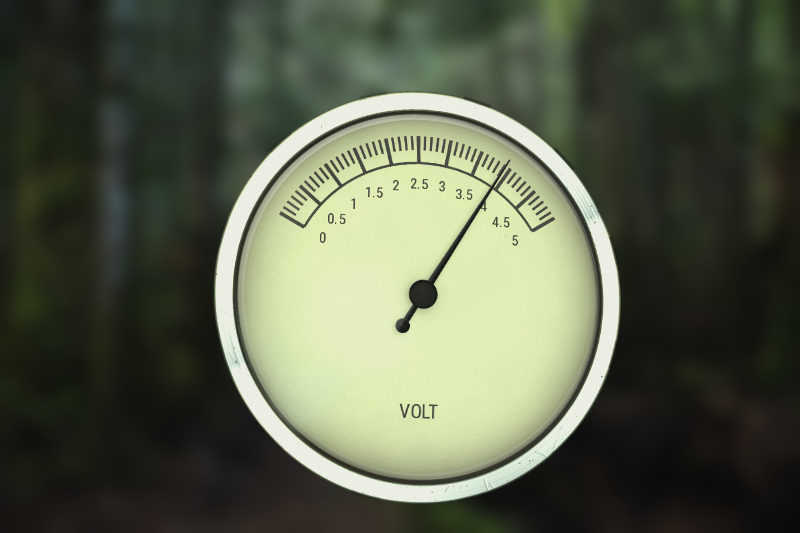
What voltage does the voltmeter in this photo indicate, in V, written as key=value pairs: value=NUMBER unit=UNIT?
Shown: value=3.9 unit=V
